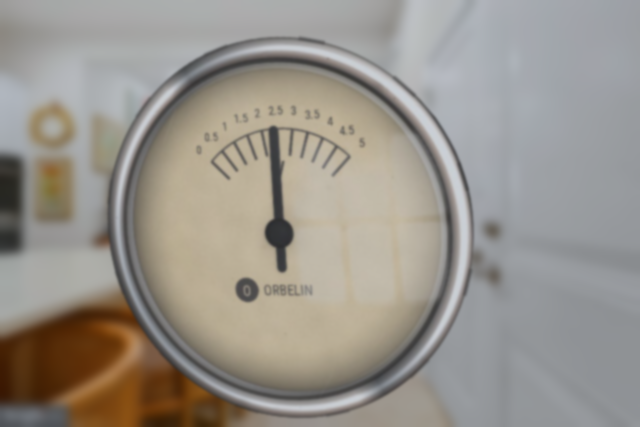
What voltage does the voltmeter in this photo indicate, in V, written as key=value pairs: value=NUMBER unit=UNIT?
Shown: value=2.5 unit=V
